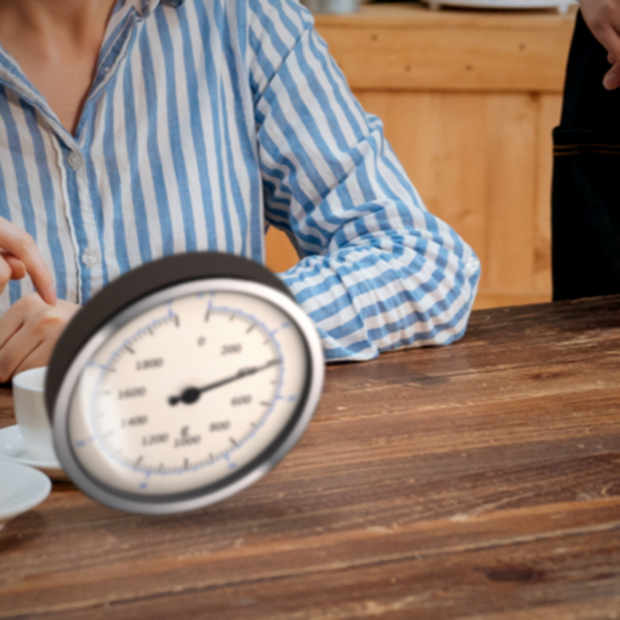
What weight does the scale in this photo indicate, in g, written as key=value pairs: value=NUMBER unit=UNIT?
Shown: value=400 unit=g
